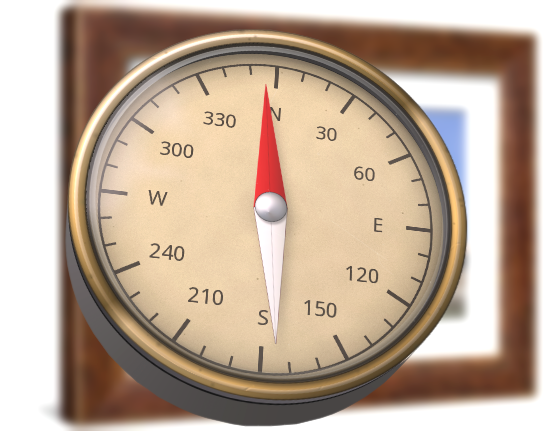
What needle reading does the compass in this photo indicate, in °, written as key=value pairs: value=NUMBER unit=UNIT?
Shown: value=355 unit=°
